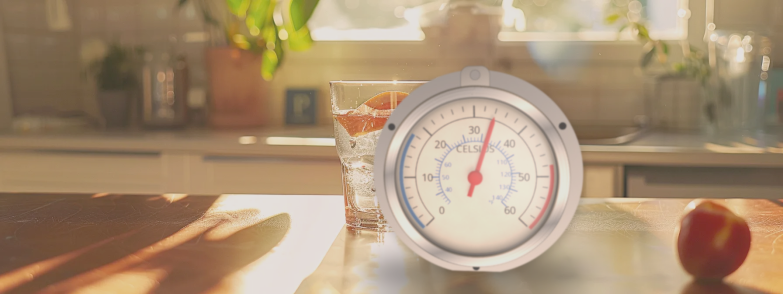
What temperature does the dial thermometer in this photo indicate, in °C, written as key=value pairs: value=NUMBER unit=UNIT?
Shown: value=34 unit=°C
